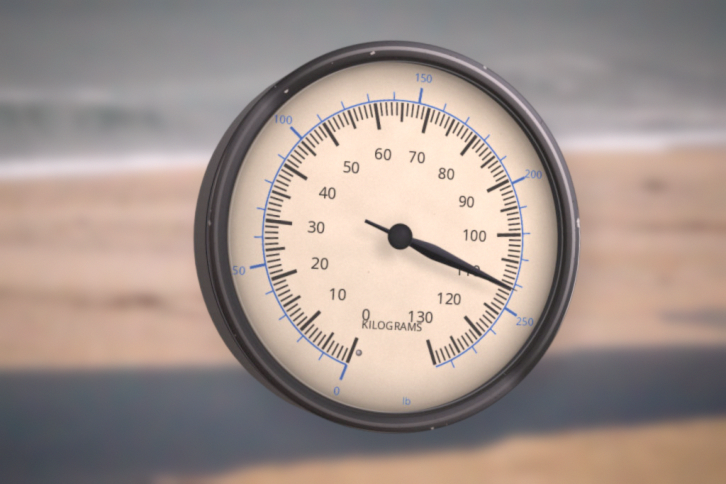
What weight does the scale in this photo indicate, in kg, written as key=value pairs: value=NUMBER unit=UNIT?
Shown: value=110 unit=kg
